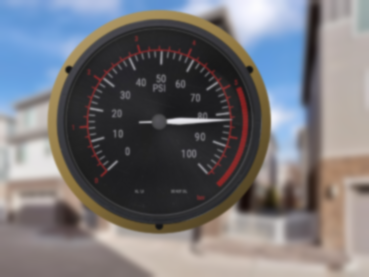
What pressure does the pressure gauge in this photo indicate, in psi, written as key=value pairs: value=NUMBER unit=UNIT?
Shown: value=82 unit=psi
